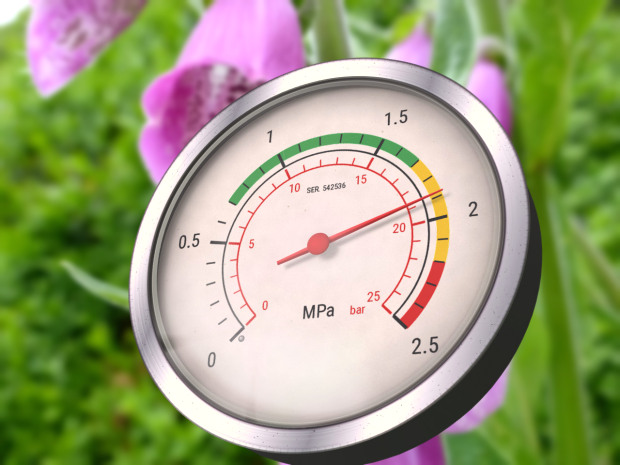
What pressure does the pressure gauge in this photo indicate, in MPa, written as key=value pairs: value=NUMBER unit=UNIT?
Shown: value=1.9 unit=MPa
